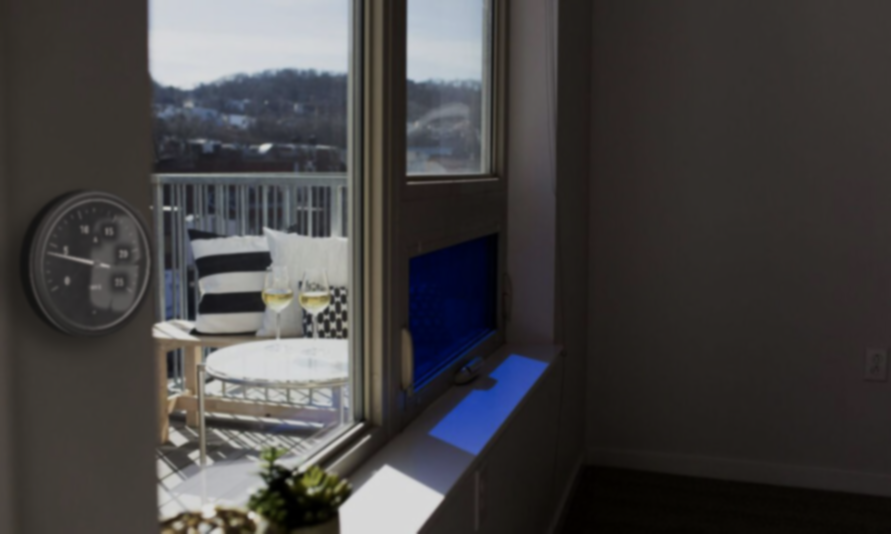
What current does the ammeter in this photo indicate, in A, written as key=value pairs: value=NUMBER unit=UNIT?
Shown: value=4 unit=A
